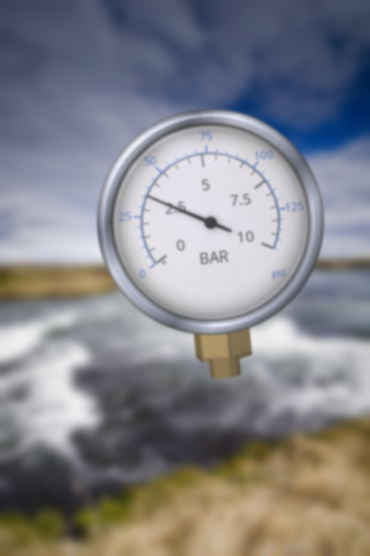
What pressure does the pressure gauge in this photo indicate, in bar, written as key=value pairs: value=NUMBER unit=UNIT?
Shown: value=2.5 unit=bar
